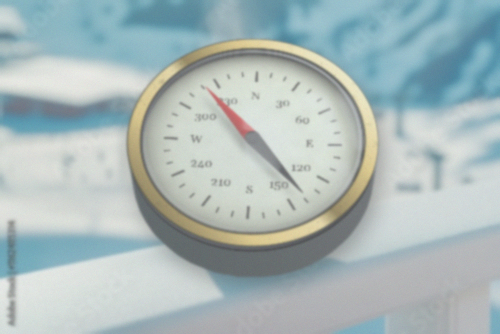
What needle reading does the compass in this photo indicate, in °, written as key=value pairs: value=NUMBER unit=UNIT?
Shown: value=320 unit=°
